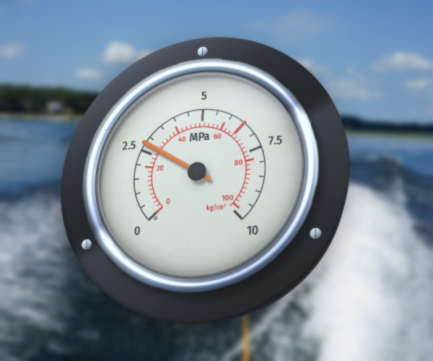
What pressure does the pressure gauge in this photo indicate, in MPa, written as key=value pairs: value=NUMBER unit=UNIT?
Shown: value=2.75 unit=MPa
